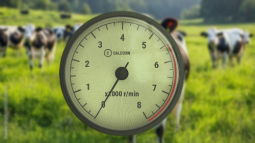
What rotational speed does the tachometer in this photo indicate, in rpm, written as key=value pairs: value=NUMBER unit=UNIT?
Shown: value=0 unit=rpm
